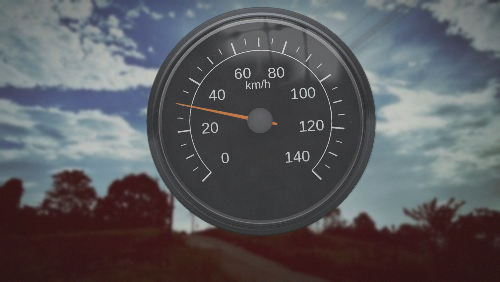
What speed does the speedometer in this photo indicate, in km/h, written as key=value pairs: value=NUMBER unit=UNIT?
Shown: value=30 unit=km/h
